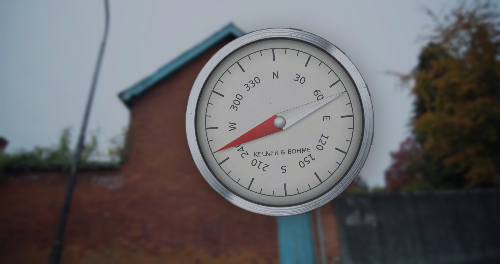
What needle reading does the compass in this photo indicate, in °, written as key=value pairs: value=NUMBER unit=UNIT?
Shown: value=250 unit=°
